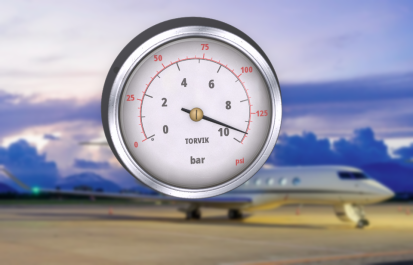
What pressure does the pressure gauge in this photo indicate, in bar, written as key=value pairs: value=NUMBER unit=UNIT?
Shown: value=9.5 unit=bar
